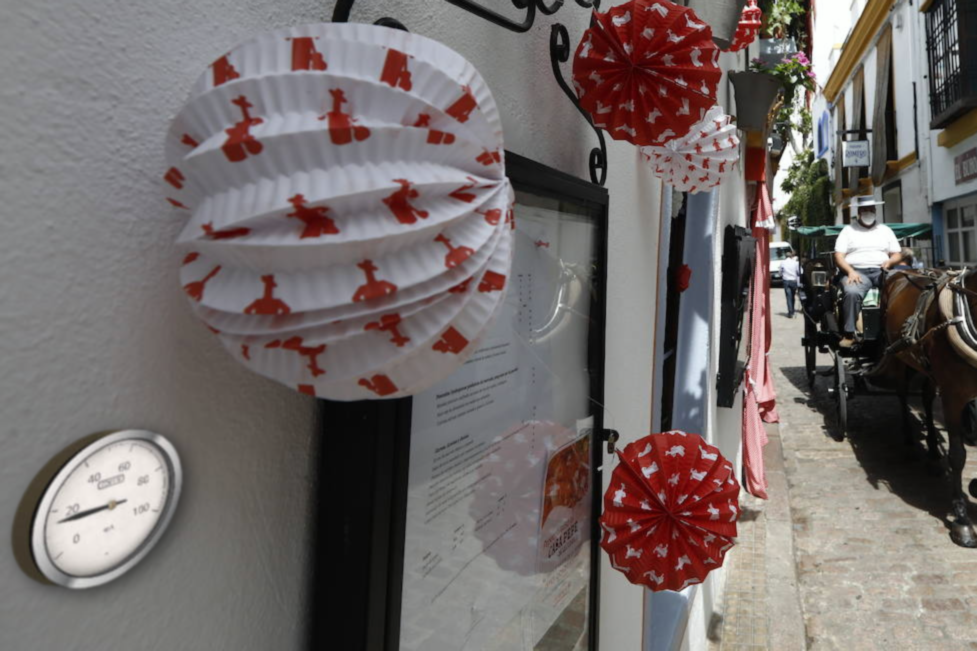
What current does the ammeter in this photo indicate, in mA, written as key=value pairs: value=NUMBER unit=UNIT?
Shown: value=15 unit=mA
